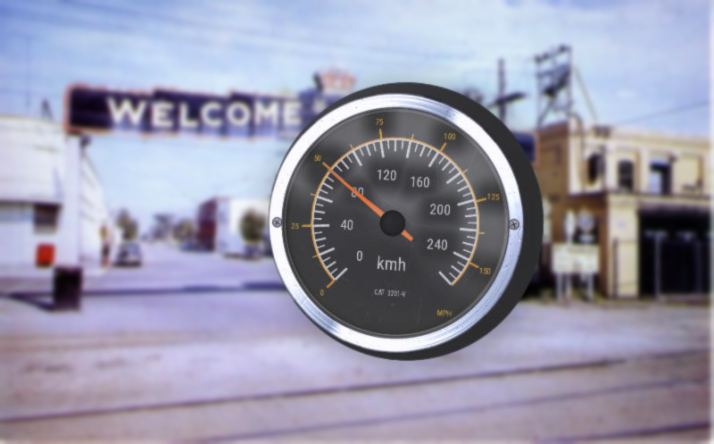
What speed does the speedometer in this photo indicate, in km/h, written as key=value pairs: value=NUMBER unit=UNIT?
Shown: value=80 unit=km/h
